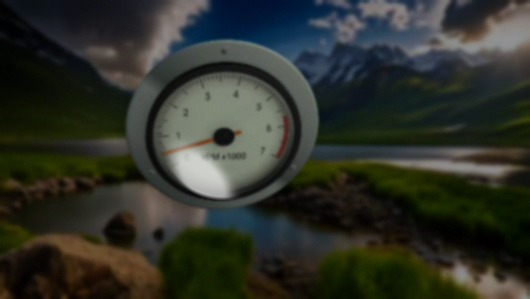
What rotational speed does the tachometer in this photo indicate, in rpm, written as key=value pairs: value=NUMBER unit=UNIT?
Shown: value=500 unit=rpm
